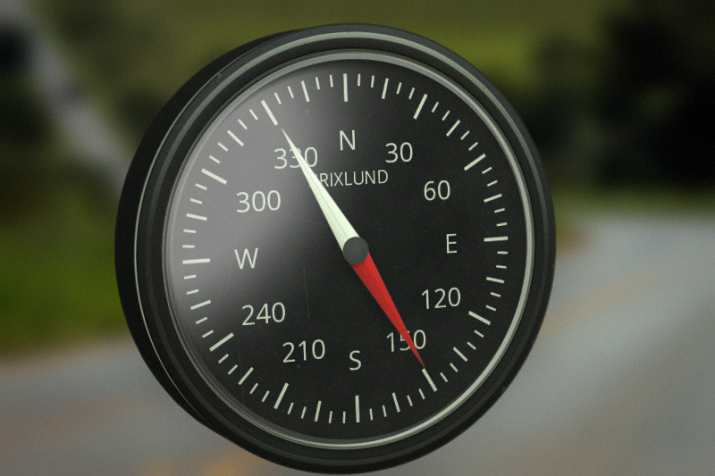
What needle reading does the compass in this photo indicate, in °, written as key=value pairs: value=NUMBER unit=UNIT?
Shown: value=150 unit=°
